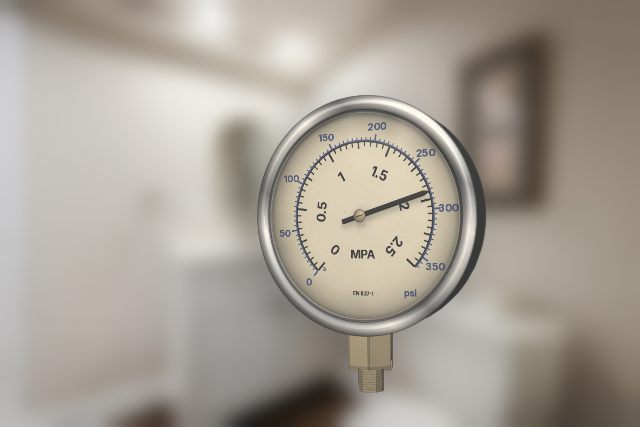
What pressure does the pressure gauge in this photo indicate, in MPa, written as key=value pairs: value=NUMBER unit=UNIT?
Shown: value=1.95 unit=MPa
